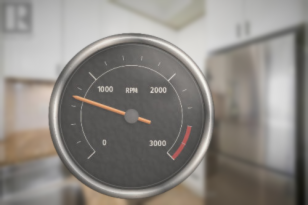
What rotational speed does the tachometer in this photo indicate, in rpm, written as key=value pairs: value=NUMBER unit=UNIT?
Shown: value=700 unit=rpm
